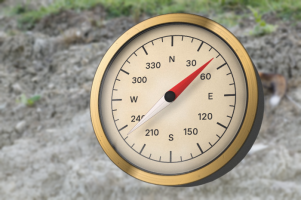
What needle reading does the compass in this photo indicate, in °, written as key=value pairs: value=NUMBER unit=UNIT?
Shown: value=50 unit=°
